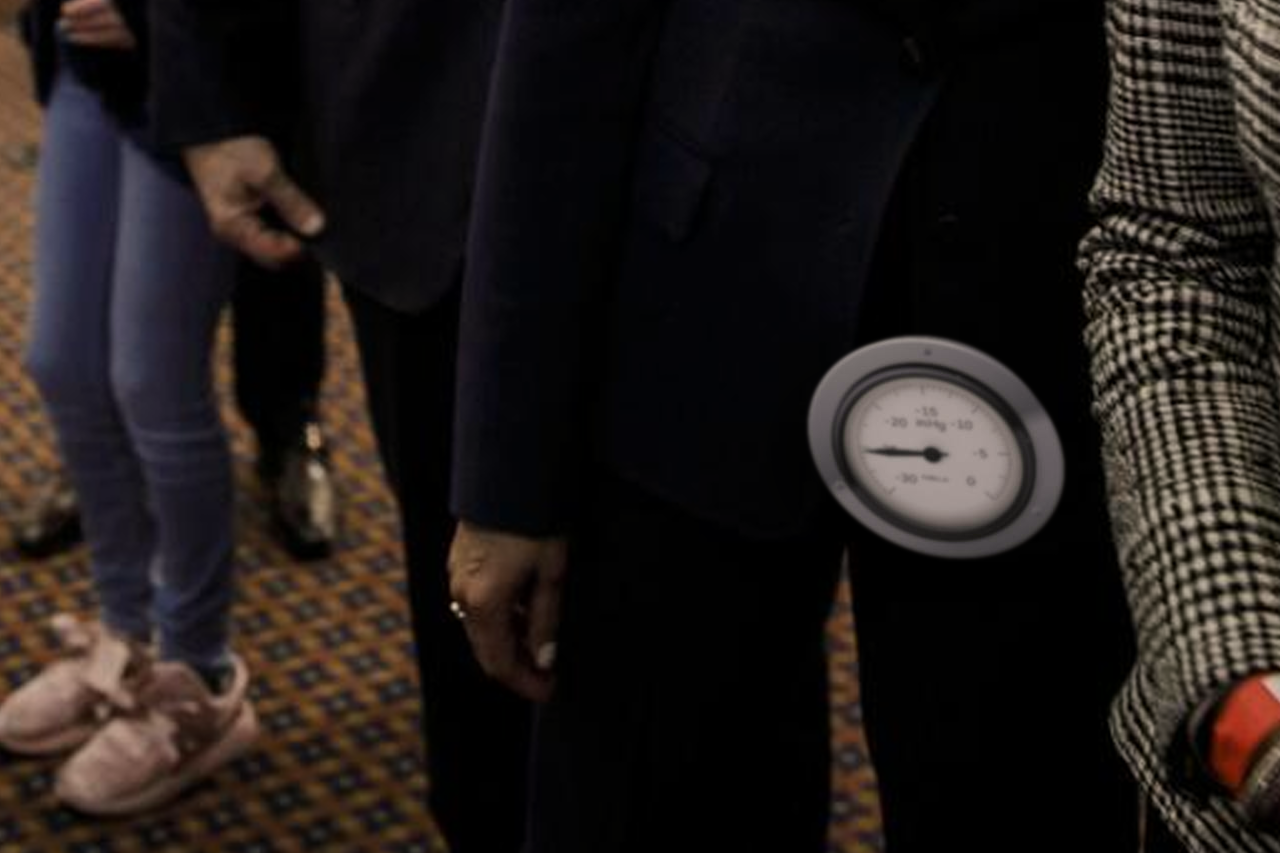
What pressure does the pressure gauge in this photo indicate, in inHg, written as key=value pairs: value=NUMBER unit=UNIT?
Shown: value=-25 unit=inHg
